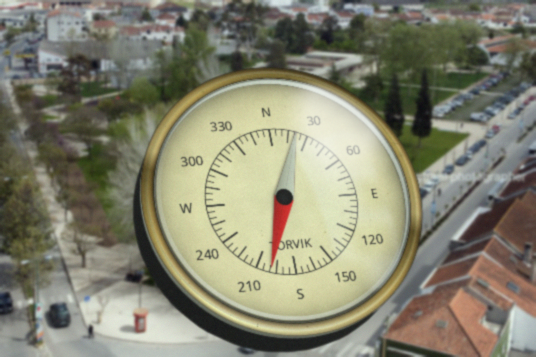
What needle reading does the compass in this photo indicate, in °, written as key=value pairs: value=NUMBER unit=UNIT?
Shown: value=200 unit=°
